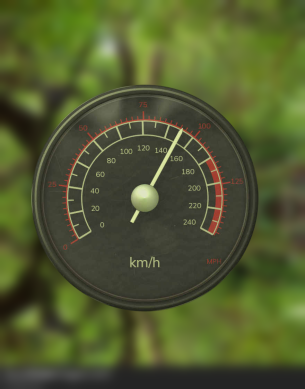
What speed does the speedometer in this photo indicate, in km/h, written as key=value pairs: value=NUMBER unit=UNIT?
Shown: value=150 unit=km/h
